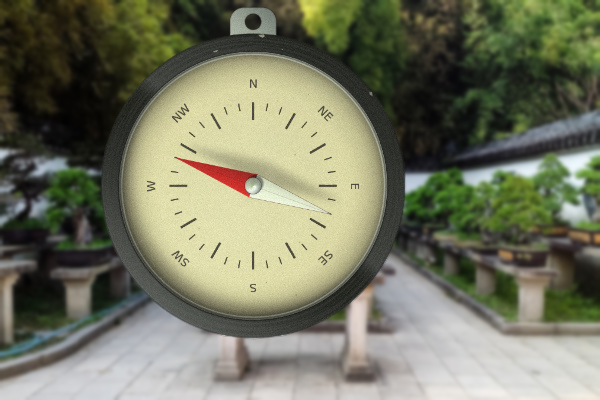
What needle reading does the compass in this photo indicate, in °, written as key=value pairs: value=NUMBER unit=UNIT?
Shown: value=290 unit=°
